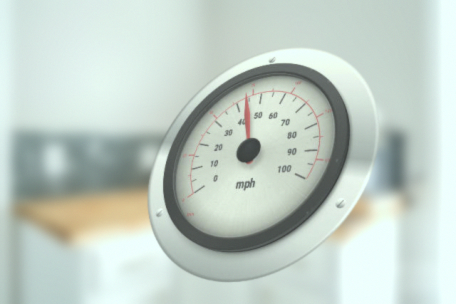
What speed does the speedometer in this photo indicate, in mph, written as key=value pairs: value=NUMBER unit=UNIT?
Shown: value=45 unit=mph
